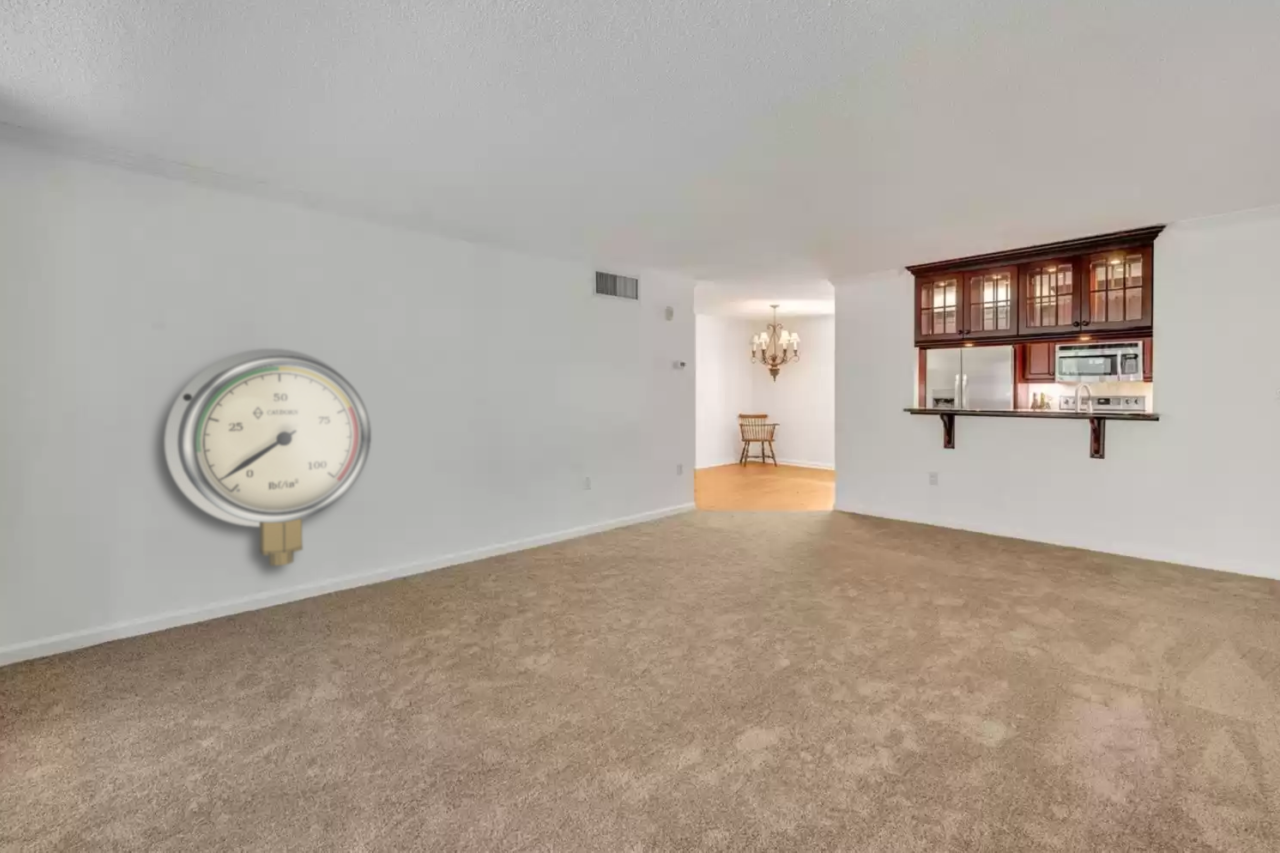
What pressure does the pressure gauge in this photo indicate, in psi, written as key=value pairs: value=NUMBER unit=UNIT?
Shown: value=5 unit=psi
